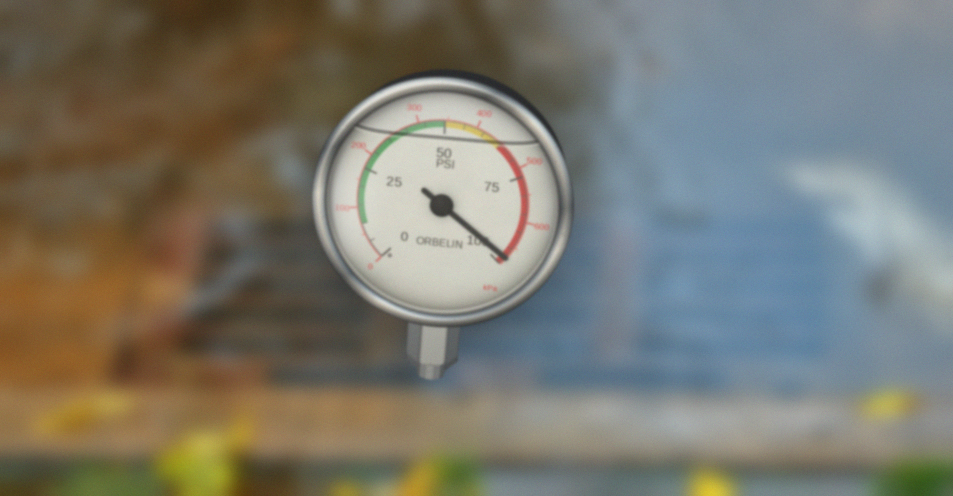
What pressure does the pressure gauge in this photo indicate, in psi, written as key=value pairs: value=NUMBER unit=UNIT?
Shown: value=97.5 unit=psi
